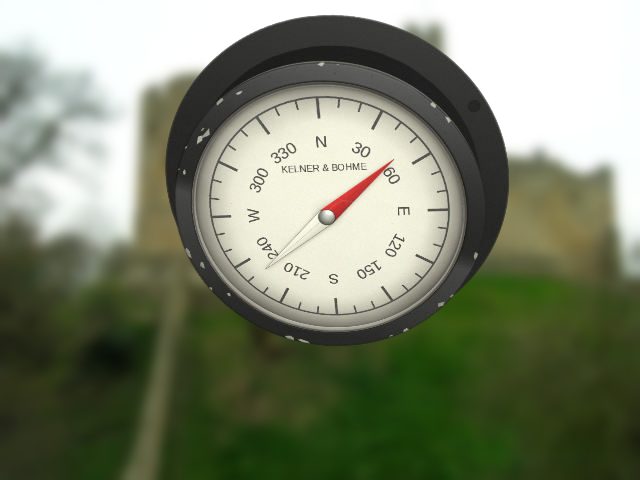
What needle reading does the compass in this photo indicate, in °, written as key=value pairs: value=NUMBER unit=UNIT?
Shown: value=50 unit=°
